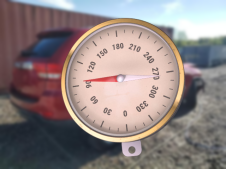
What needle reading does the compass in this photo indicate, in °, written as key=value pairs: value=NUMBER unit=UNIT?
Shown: value=95 unit=°
